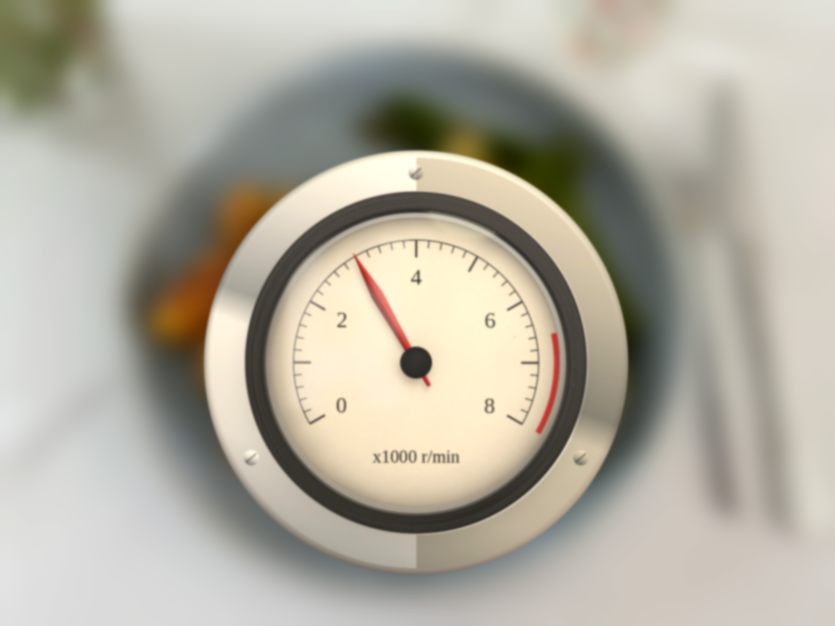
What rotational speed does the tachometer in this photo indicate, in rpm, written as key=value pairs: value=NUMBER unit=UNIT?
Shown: value=3000 unit=rpm
